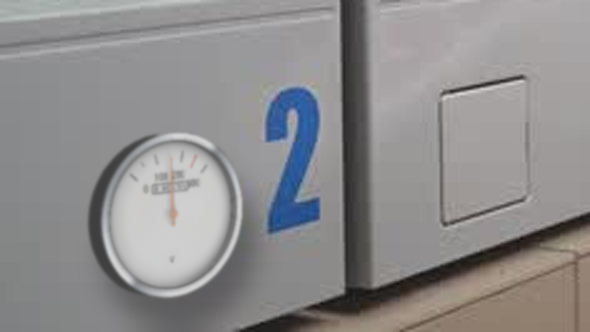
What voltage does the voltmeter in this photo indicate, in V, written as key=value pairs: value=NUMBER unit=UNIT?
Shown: value=150 unit=V
